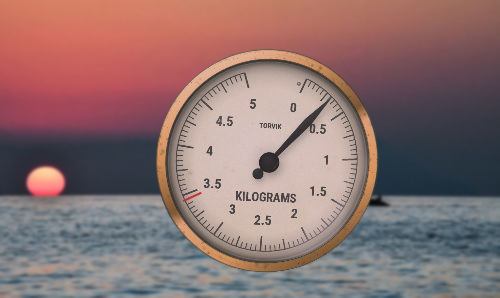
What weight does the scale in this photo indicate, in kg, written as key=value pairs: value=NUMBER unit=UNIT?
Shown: value=0.3 unit=kg
